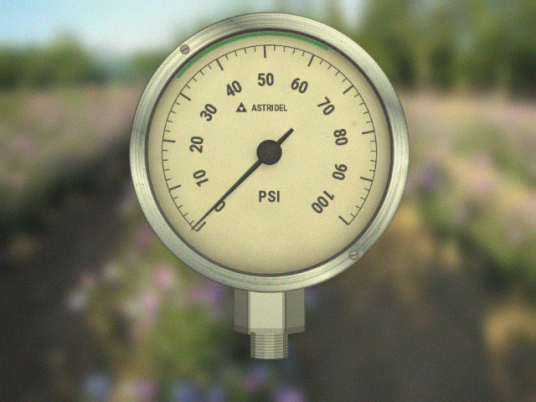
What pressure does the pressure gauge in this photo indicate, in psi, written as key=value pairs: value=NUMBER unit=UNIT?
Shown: value=1 unit=psi
